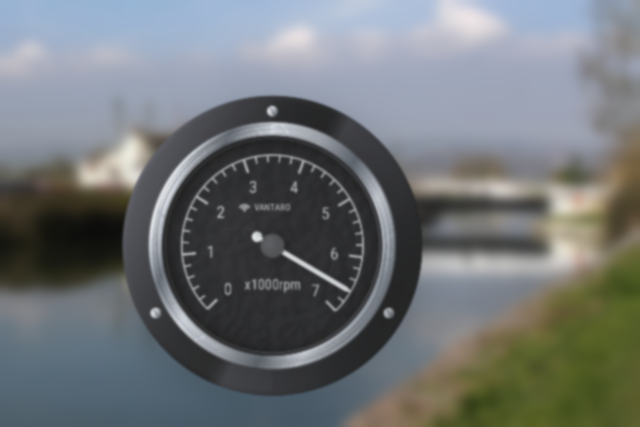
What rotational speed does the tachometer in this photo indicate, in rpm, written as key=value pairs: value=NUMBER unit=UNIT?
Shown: value=6600 unit=rpm
